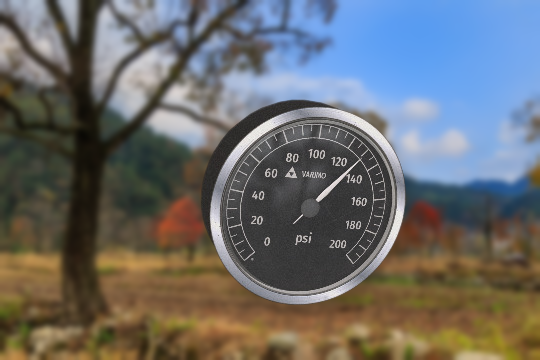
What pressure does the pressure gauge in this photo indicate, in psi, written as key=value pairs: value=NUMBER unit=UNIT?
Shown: value=130 unit=psi
